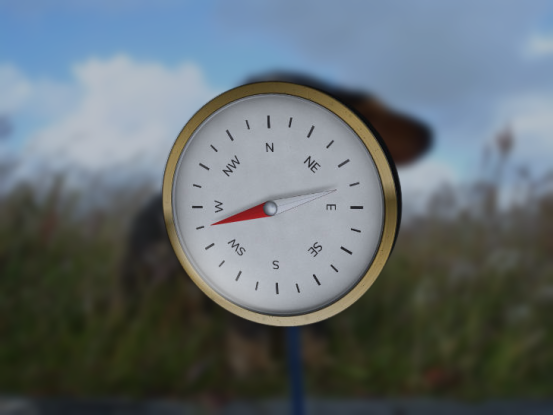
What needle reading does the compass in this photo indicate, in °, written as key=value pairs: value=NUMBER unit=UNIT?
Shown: value=255 unit=°
